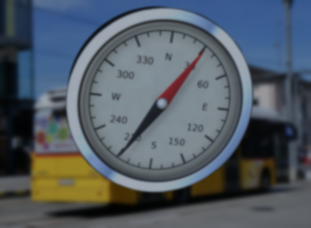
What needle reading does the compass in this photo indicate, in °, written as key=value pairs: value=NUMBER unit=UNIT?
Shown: value=30 unit=°
